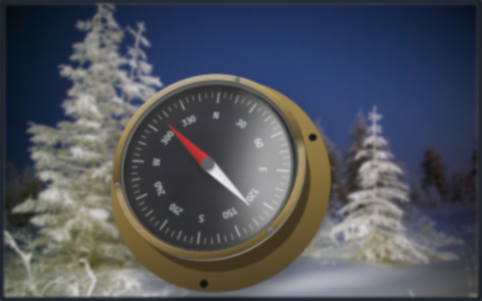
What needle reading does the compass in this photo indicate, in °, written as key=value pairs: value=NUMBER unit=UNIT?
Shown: value=310 unit=°
